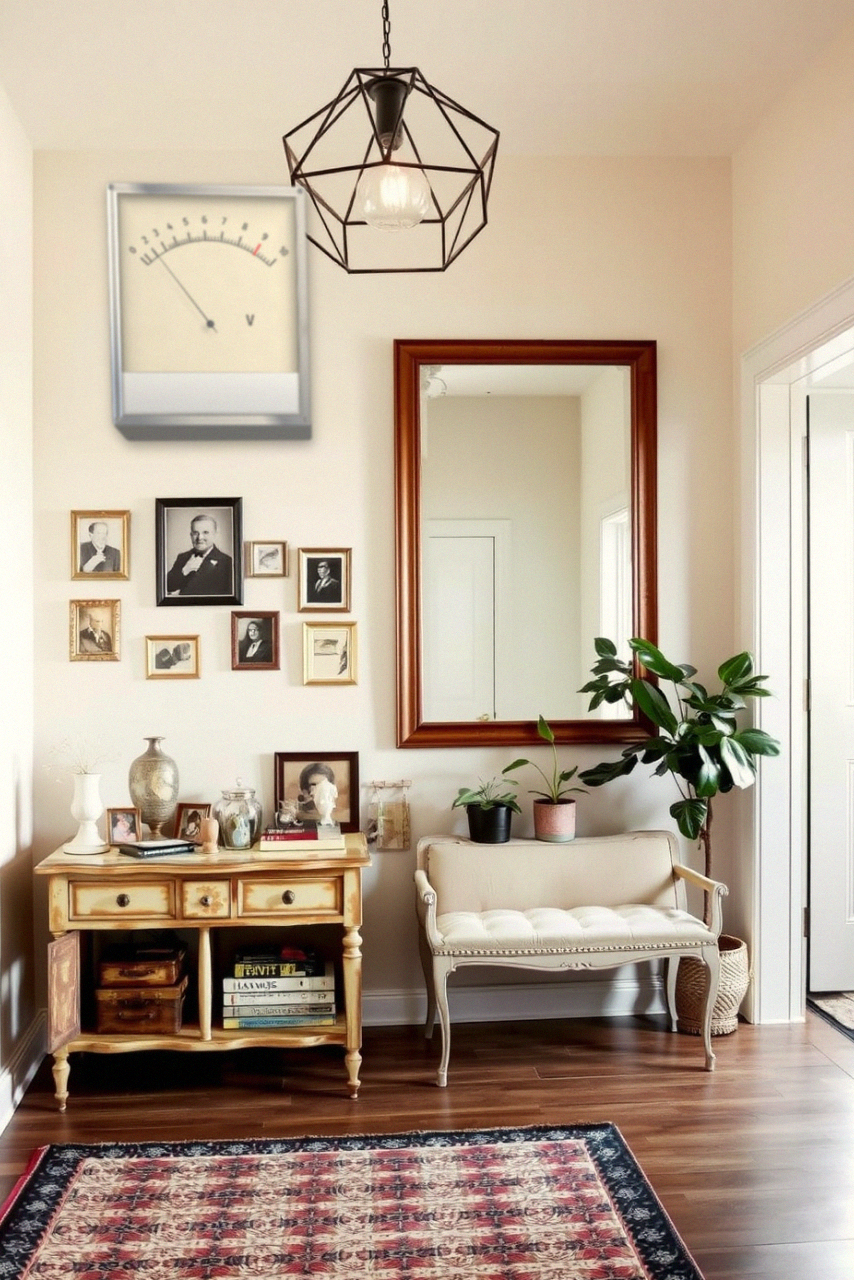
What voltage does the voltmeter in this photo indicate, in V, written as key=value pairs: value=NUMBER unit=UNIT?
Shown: value=2 unit=V
